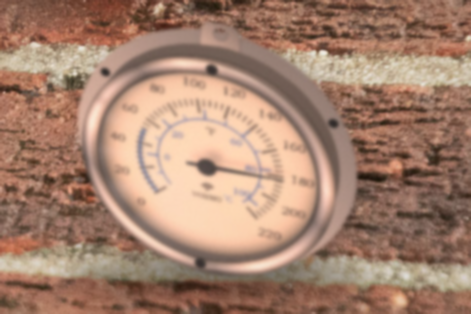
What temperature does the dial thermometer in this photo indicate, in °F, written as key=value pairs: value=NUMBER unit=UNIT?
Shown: value=180 unit=°F
